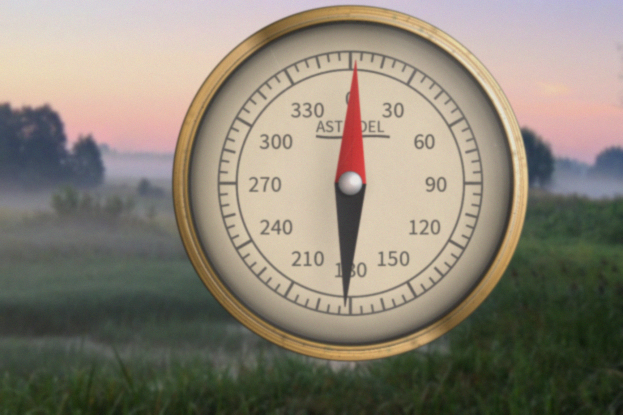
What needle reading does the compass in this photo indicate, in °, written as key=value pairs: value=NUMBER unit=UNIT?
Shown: value=2.5 unit=°
